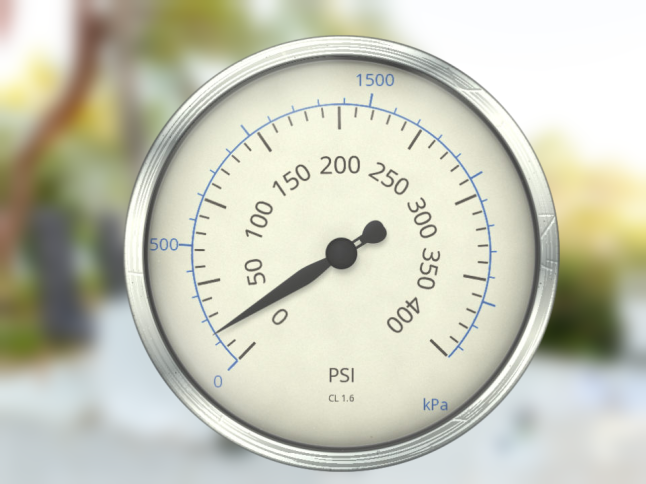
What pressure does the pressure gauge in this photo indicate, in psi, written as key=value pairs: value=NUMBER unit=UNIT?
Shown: value=20 unit=psi
